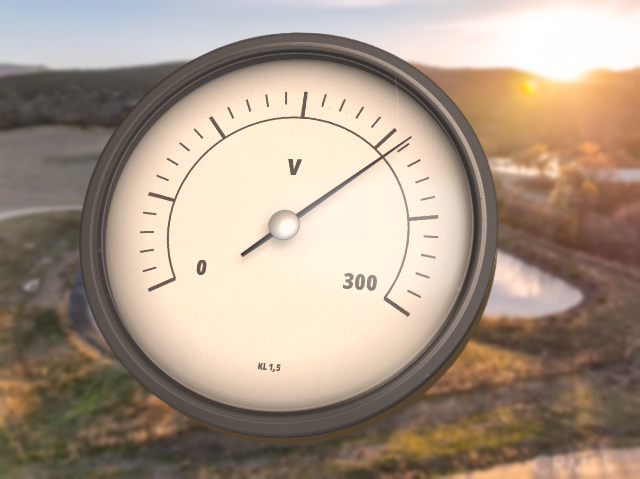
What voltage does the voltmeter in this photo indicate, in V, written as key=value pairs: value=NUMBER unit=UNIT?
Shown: value=210 unit=V
